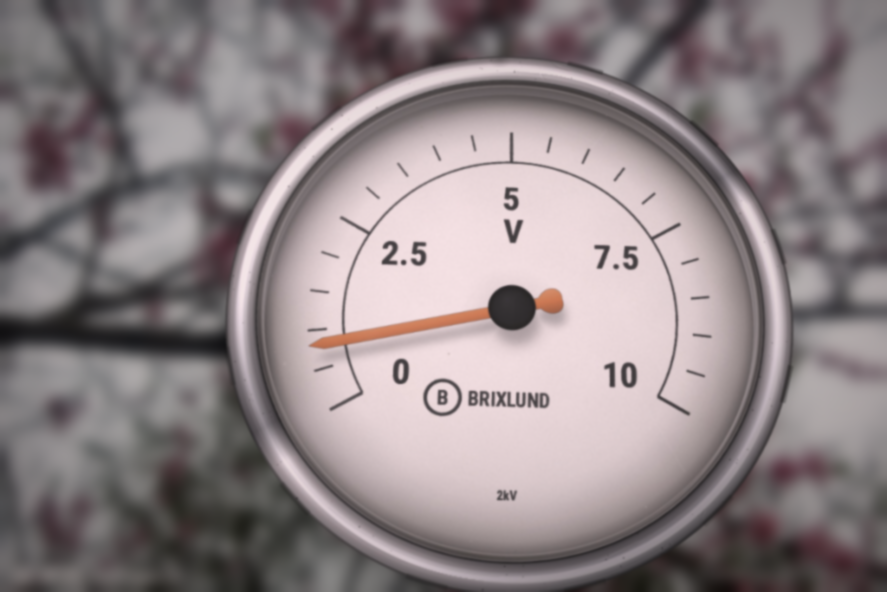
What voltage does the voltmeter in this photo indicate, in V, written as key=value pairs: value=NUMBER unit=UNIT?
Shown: value=0.75 unit=V
